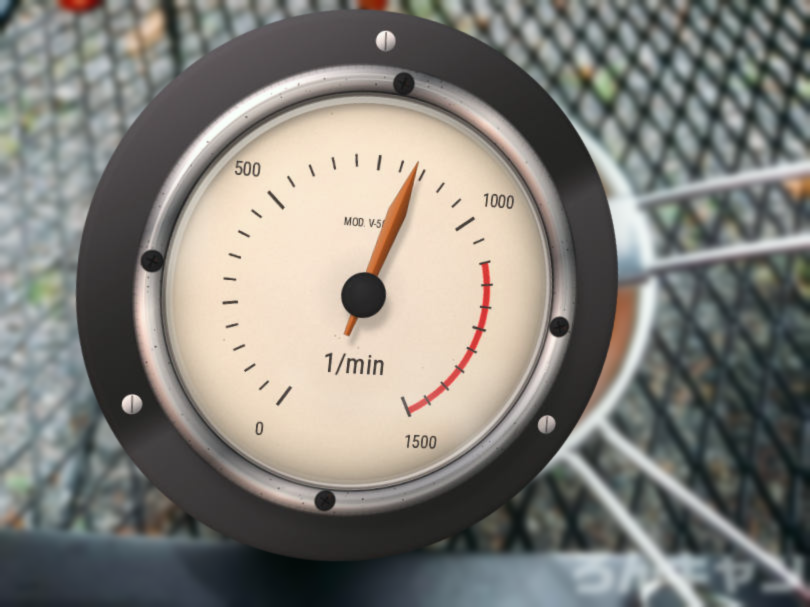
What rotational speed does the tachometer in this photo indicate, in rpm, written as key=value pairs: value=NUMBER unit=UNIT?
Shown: value=825 unit=rpm
